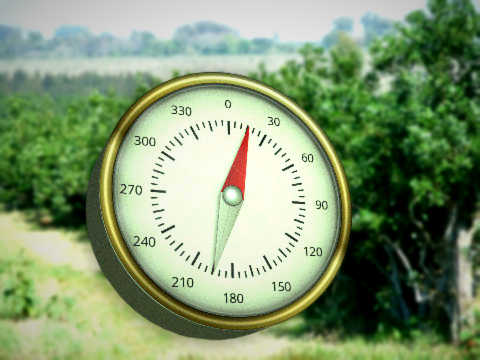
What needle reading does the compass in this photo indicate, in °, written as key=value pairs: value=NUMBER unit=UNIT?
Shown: value=15 unit=°
